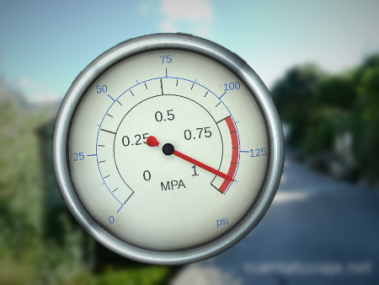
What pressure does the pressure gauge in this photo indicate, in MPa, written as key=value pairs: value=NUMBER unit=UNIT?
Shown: value=0.95 unit=MPa
